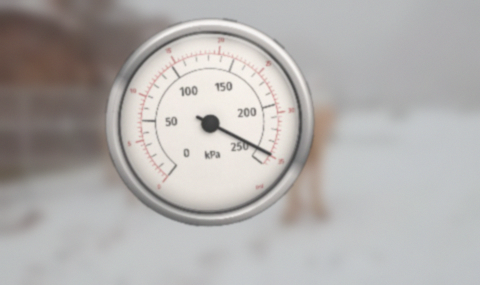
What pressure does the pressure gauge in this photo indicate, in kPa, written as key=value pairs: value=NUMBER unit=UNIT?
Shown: value=240 unit=kPa
